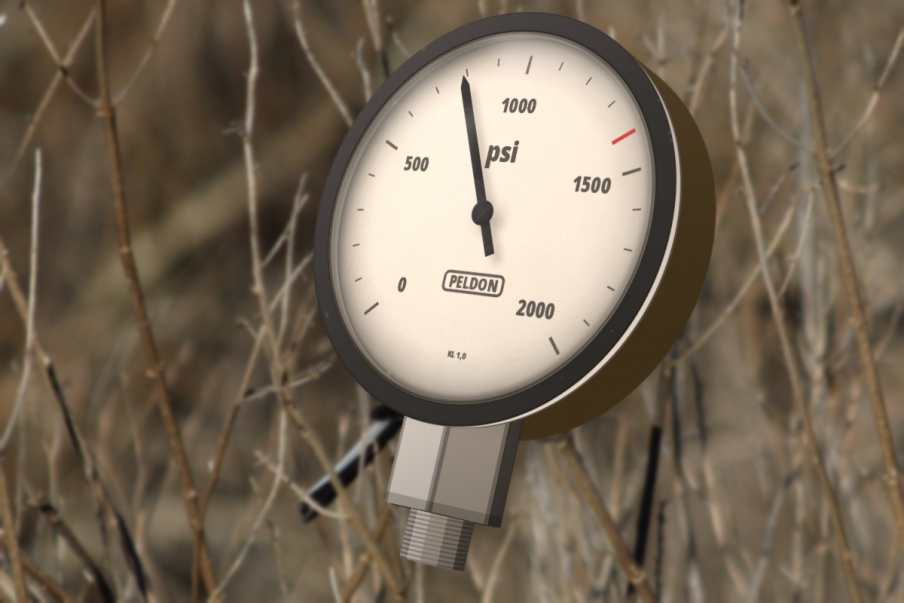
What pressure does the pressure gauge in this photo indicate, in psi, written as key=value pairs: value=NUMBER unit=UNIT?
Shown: value=800 unit=psi
